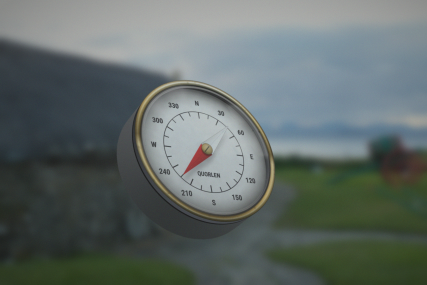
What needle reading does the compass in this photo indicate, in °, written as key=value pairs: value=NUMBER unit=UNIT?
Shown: value=225 unit=°
